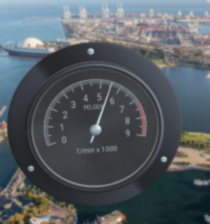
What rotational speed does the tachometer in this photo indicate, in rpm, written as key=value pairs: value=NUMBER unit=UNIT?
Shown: value=5500 unit=rpm
